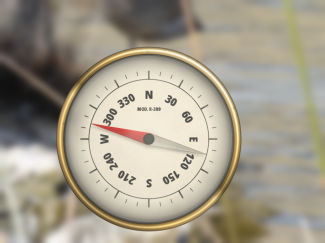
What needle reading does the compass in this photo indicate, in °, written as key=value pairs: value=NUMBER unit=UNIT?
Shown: value=285 unit=°
